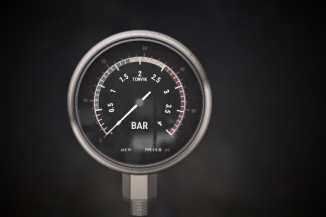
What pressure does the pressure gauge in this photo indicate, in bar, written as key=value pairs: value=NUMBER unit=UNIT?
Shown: value=0 unit=bar
